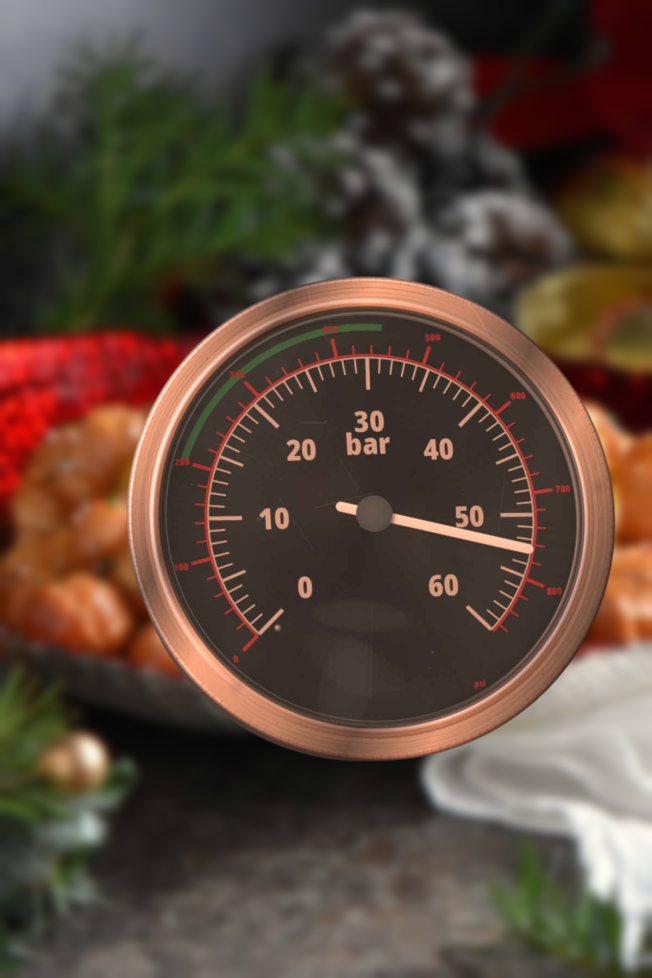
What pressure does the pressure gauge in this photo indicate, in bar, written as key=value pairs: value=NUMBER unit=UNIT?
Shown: value=53 unit=bar
